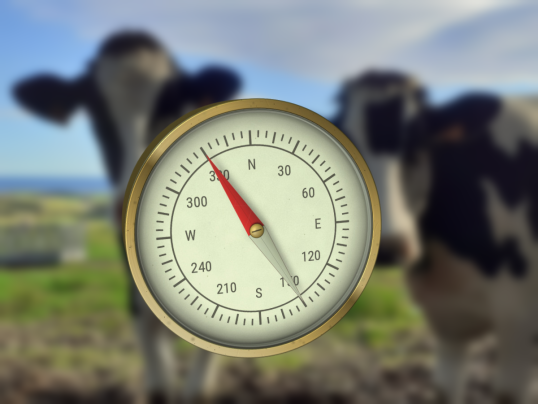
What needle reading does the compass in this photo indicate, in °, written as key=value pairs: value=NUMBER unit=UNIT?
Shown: value=330 unit=°
